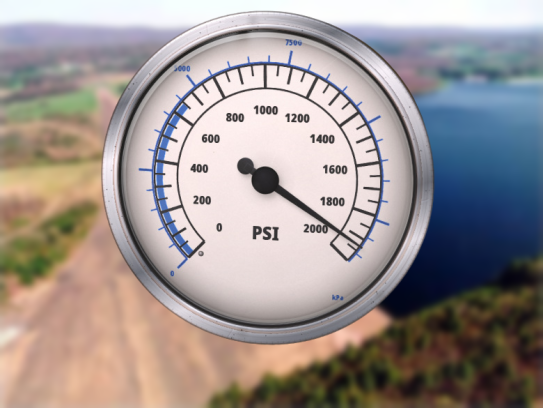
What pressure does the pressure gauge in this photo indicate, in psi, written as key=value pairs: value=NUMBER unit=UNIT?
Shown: value=1925 unit=psi
